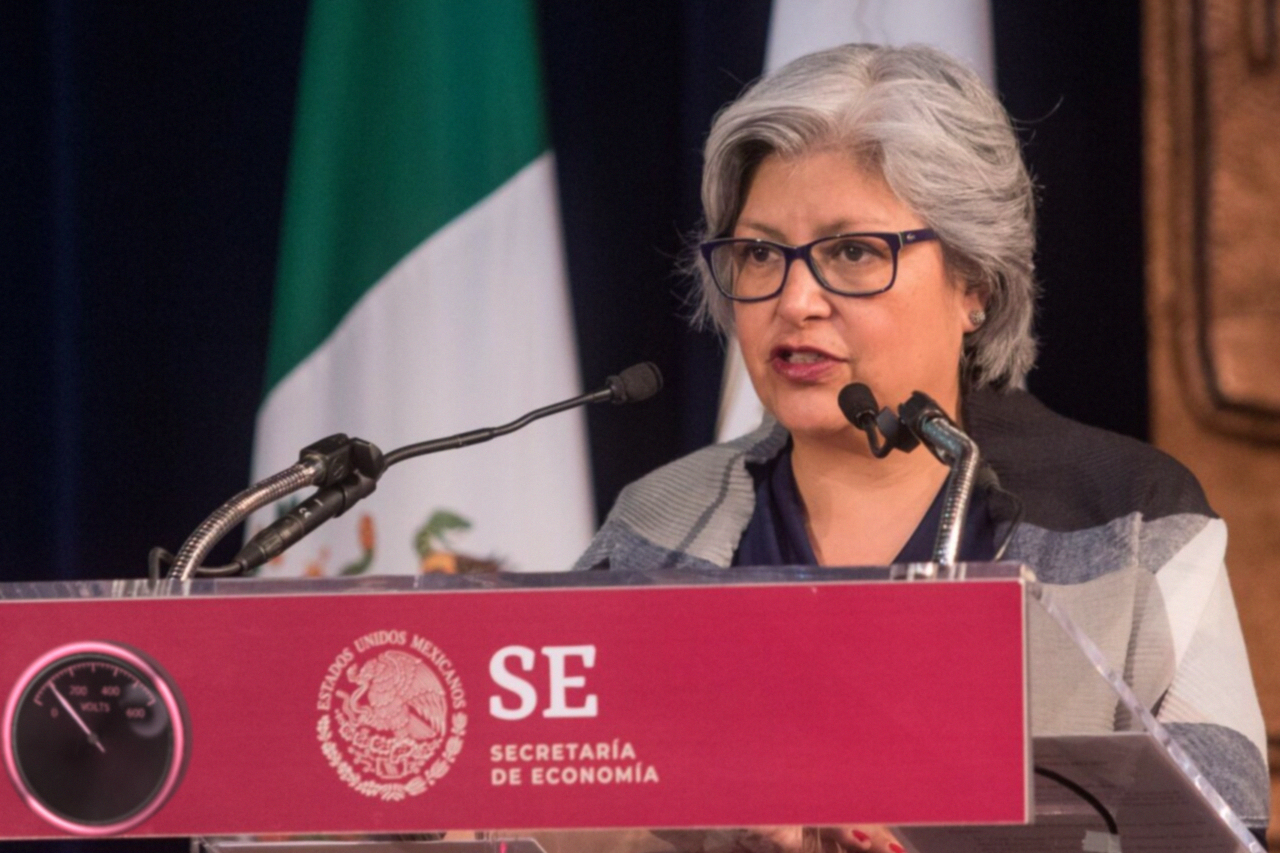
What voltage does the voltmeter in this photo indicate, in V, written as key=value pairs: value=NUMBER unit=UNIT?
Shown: value=100 unit=V
